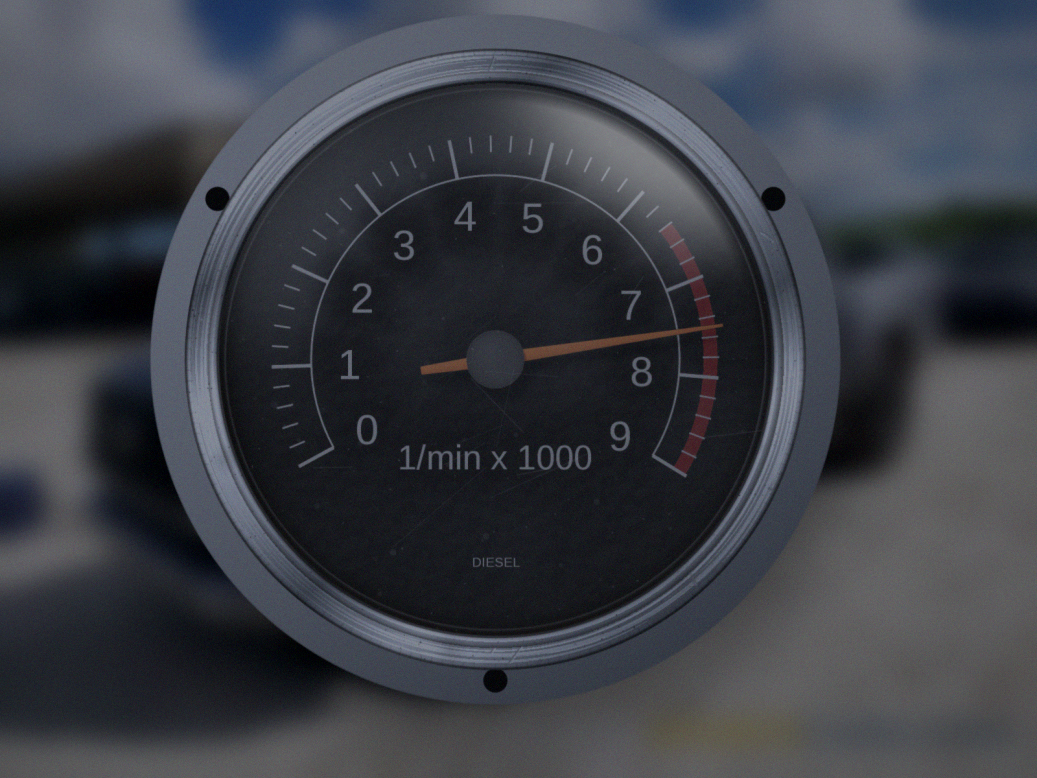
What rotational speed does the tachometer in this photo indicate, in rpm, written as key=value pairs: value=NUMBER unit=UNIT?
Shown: value=7500 unit=rpm
